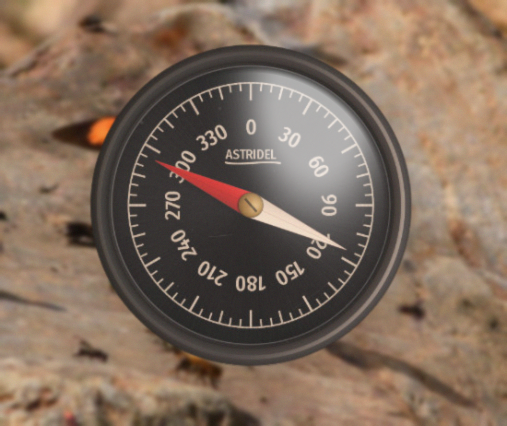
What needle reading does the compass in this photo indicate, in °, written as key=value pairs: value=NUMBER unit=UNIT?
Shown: value=295 unit=°
